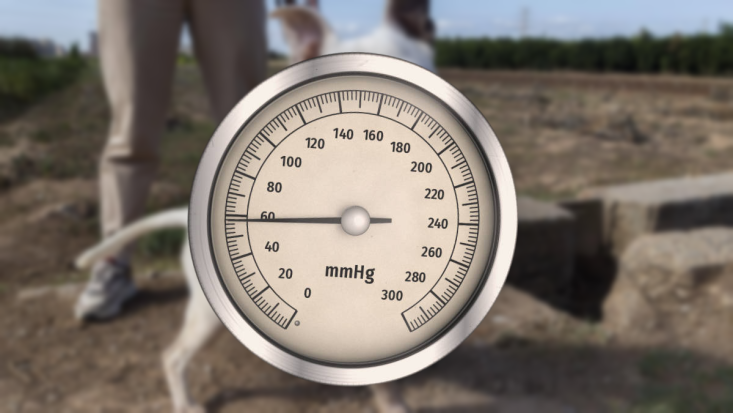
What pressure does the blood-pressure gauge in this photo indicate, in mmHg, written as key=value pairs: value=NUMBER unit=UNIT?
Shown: value=58 unit=mmHg
